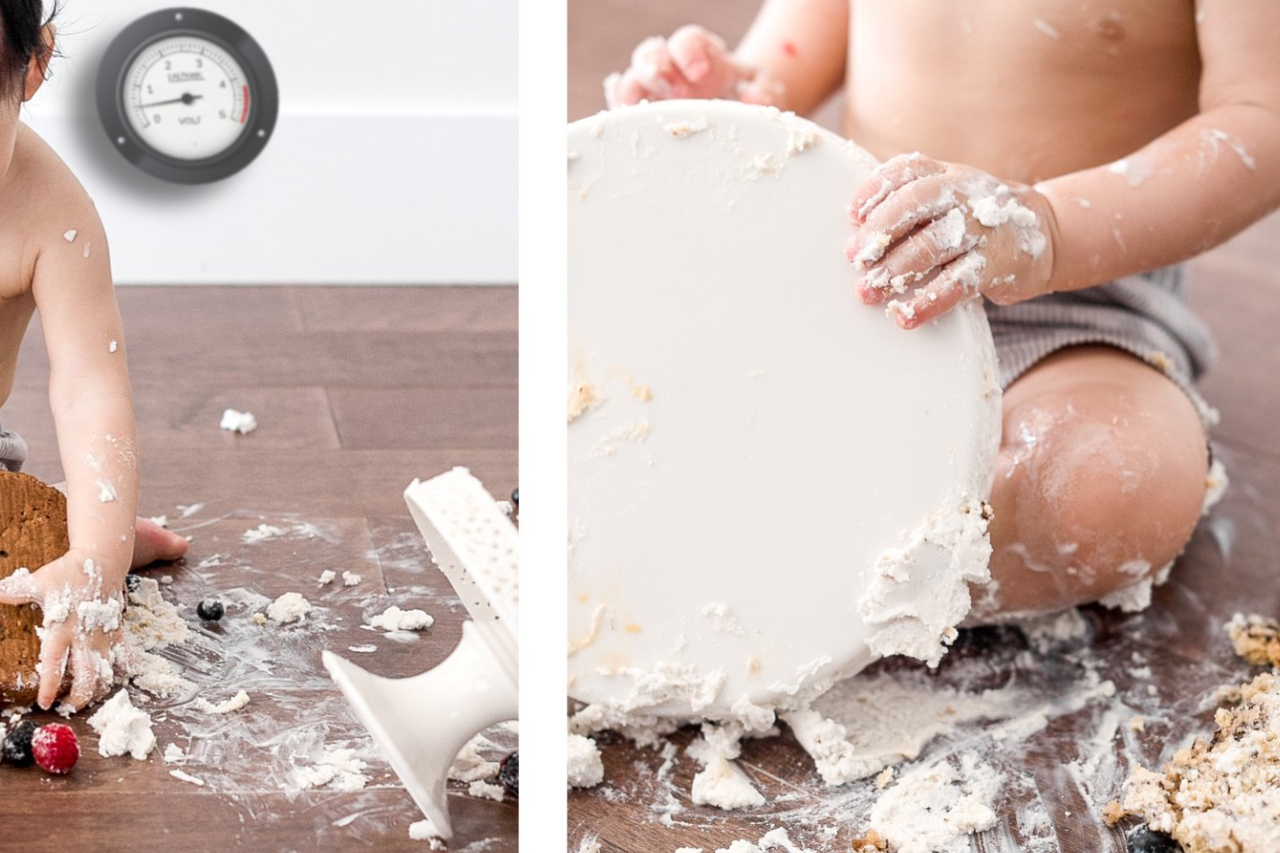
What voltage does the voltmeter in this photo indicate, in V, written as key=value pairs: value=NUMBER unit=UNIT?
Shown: value=0.5 unit=V
